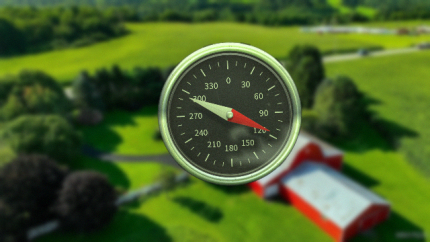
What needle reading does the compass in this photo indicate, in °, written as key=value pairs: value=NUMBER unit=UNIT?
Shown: value=115 unit=°
